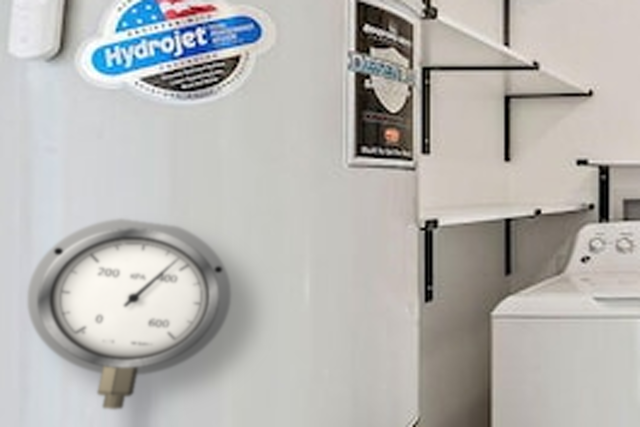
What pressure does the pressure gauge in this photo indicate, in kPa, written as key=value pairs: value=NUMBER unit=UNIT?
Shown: value=375 unit=kPa
